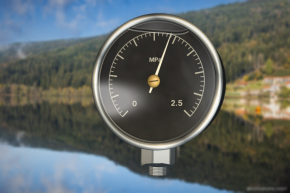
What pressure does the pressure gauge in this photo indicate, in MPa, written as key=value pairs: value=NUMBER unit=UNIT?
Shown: value=1.45 unit=MPa
